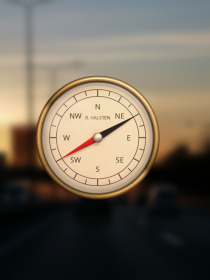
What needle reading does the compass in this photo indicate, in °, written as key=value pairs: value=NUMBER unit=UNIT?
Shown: value=240 unit=°
